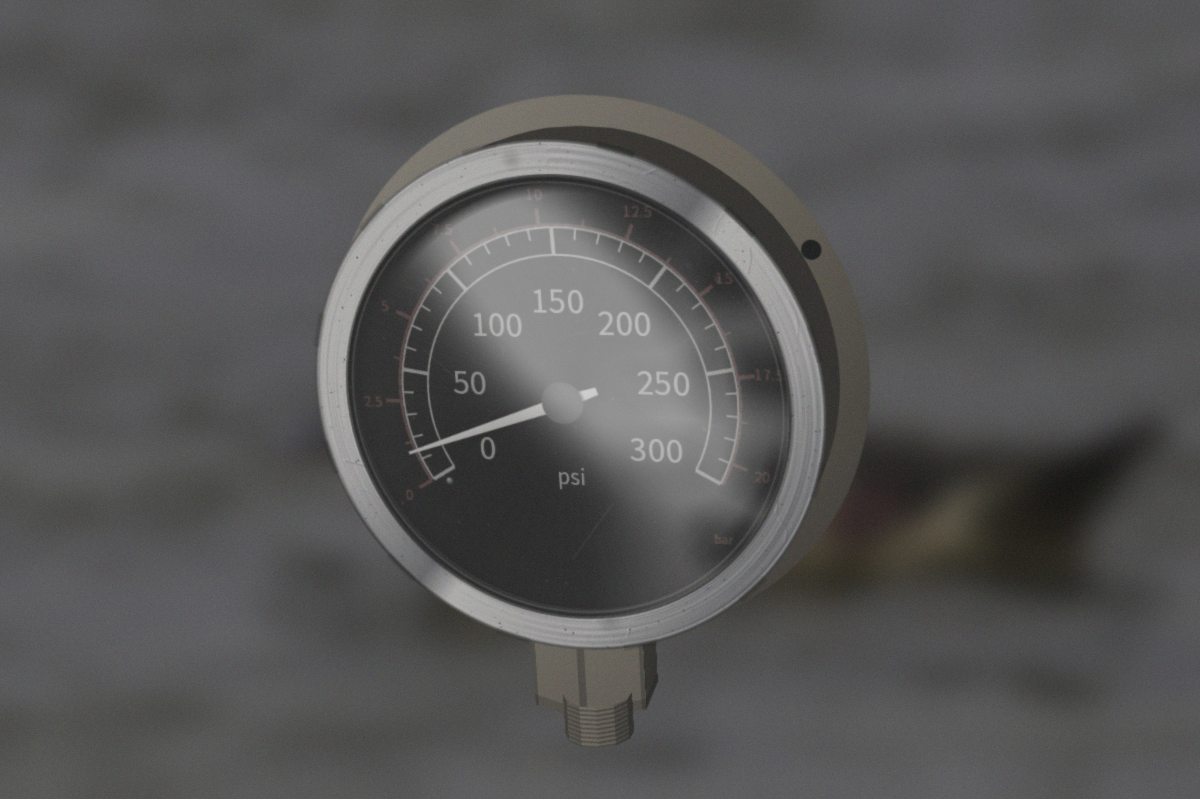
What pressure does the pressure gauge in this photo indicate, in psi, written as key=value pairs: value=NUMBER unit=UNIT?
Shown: value=15 unit=psi
